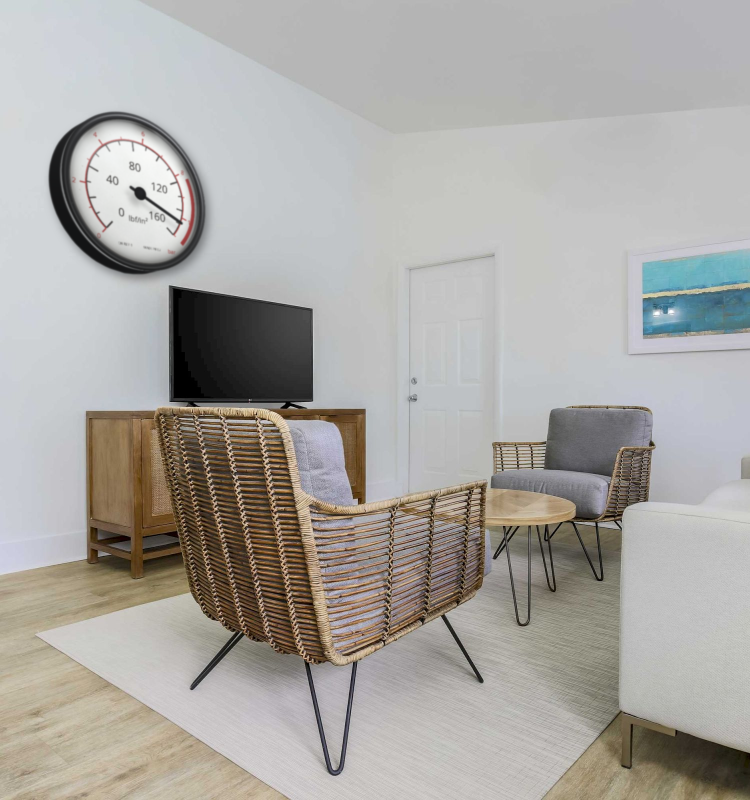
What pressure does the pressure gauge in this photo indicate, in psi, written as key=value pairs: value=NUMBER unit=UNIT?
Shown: value=150 unit=psi
